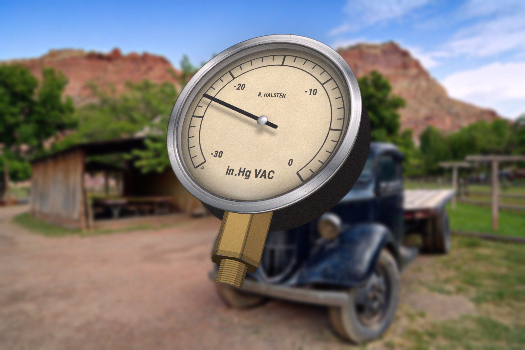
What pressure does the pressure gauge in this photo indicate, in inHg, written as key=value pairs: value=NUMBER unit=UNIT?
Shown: value=-23 unit=inHg
